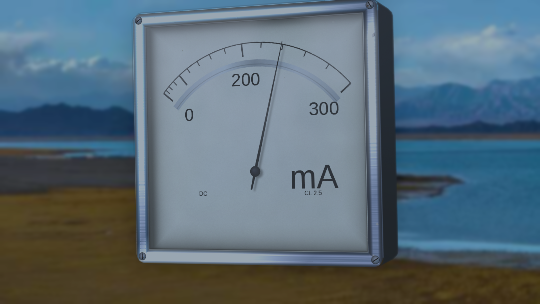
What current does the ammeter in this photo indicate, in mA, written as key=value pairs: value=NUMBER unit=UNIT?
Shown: value=240 unit=mA
